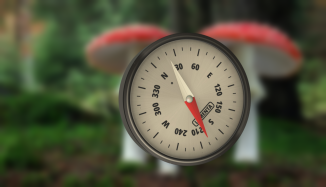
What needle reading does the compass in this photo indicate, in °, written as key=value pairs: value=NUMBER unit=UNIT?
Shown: value=200 unit=°
